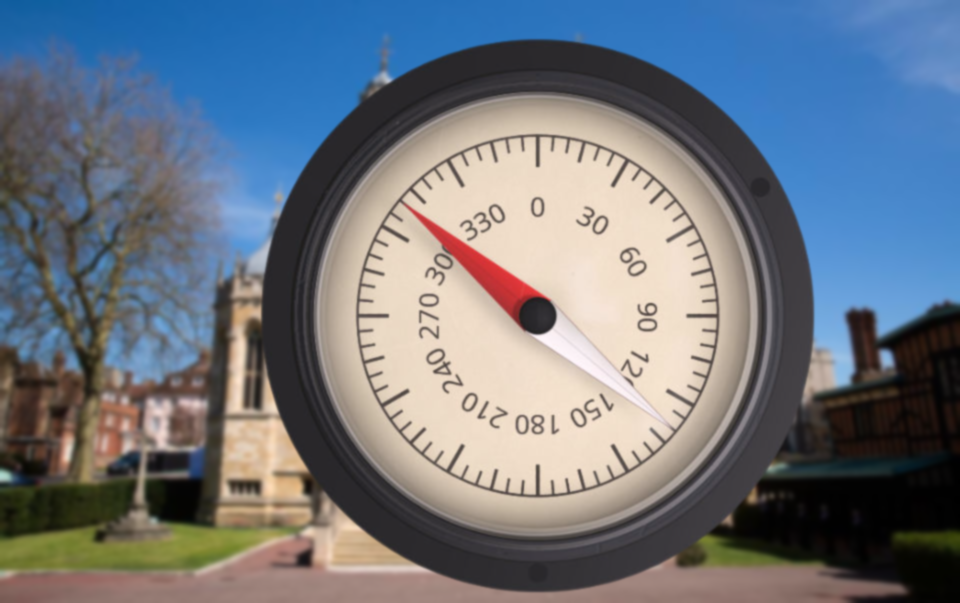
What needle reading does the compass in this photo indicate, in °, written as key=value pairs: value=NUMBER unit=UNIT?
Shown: value=310 unit=°
